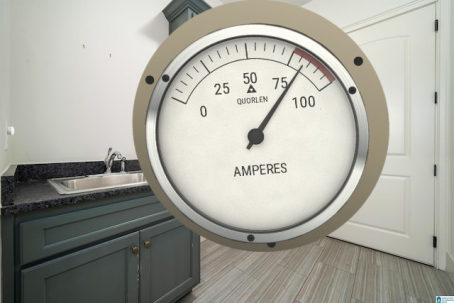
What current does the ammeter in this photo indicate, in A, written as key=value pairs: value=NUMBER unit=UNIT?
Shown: value=82.5 unit=A
